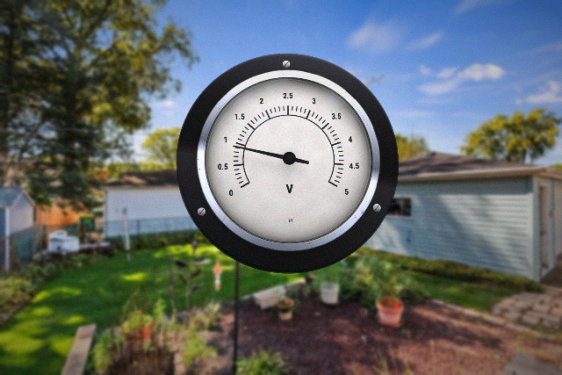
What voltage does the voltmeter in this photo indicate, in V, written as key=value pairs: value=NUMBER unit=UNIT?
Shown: value=0.9 unit=V
